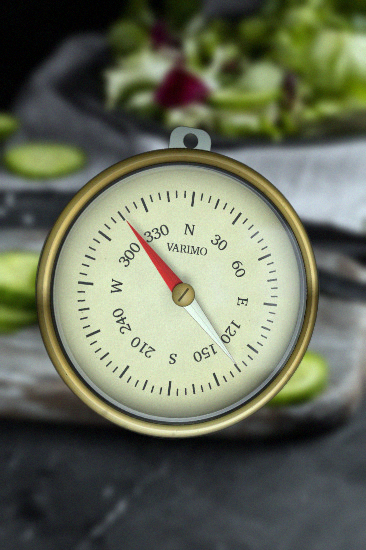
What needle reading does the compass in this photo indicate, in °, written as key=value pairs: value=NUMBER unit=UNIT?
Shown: value=315 unit=°
